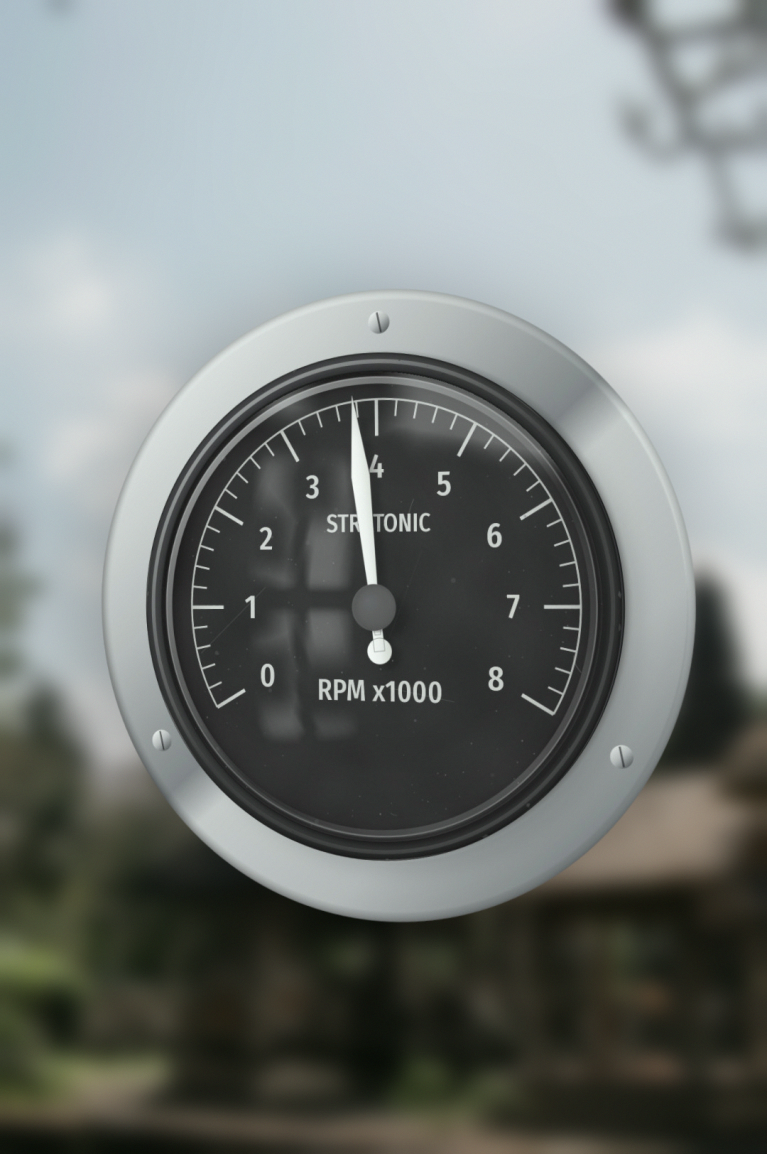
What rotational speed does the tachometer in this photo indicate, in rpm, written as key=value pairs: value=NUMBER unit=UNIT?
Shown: value=3800 unit=rpm
